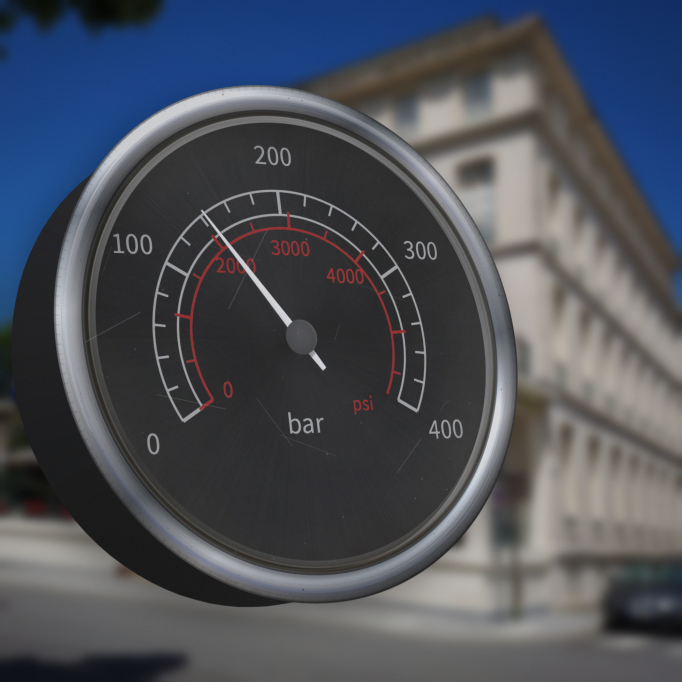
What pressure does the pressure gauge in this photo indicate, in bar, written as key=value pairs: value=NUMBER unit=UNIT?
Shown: value=140 unit=bar
